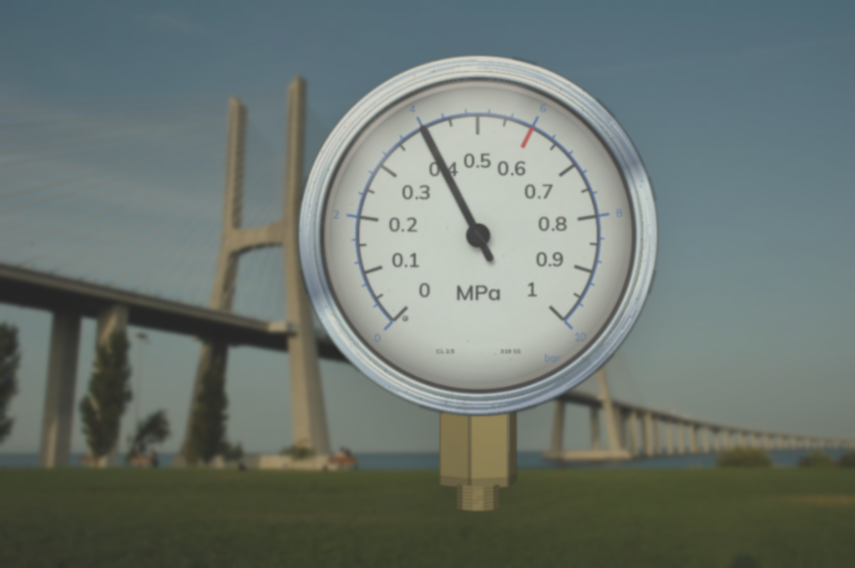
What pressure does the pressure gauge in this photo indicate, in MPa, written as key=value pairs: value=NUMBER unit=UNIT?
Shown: value=0.4 unit=MPa
